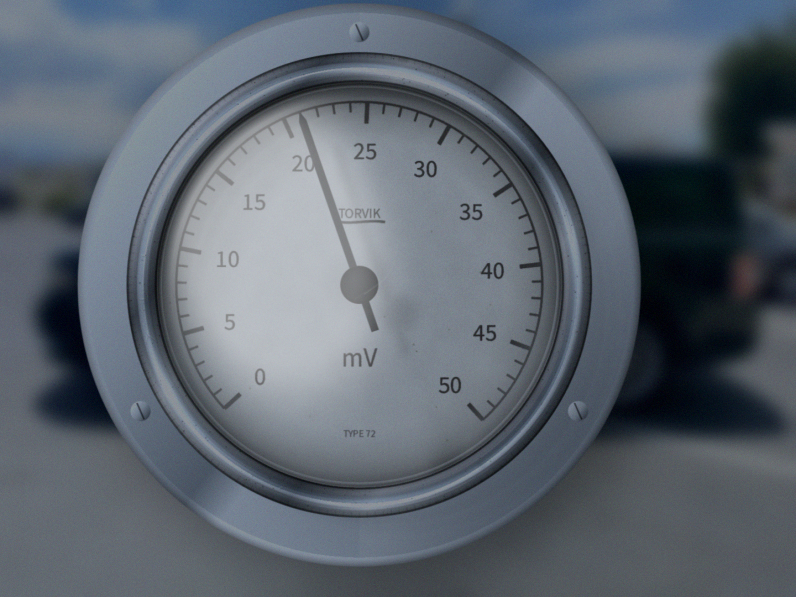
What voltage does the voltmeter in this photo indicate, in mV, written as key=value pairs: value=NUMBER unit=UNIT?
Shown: value=21 unit=mV
